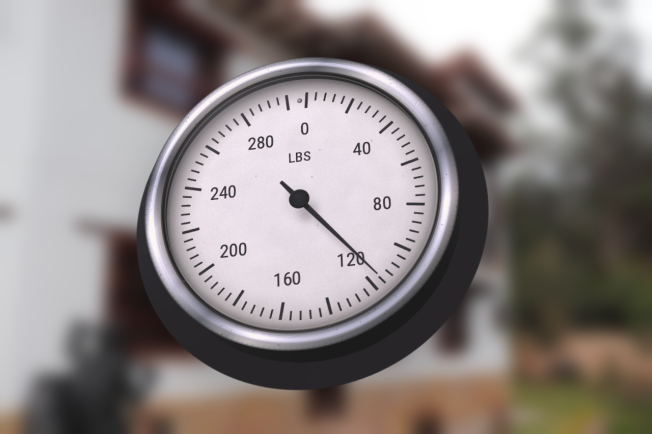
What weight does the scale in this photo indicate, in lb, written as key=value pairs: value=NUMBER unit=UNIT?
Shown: value=116 unit=lb
